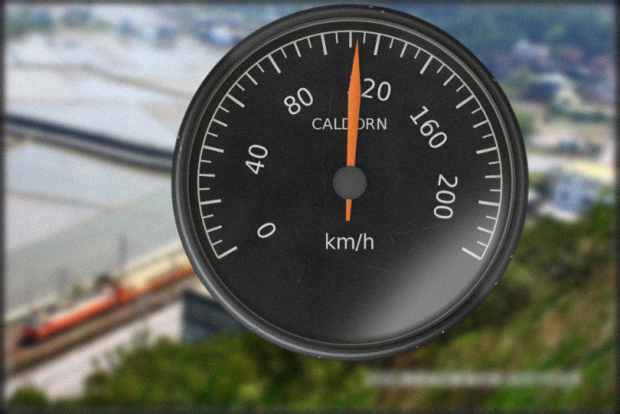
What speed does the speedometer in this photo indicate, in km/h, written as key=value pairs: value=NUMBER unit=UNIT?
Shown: value=112.5 unit=km/h
